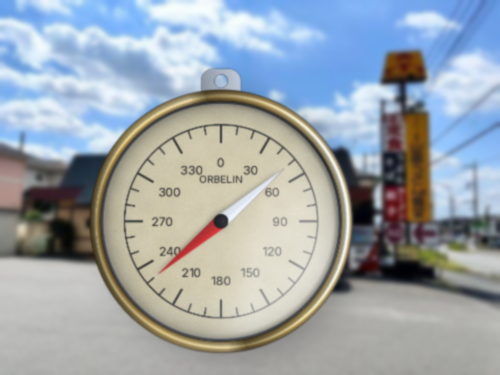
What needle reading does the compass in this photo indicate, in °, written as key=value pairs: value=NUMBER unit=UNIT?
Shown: value=230 unit=°
